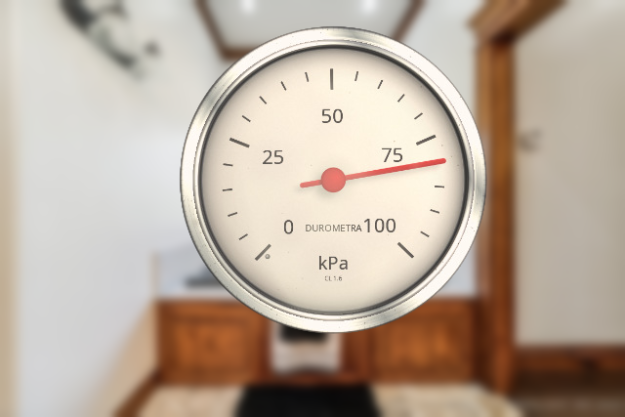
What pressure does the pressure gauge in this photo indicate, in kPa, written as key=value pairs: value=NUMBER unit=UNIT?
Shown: value=80 unit=kPa
